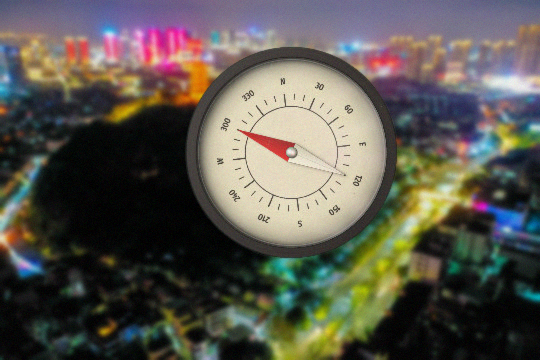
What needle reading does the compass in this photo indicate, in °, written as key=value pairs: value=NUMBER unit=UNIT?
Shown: value=300 unit=°
